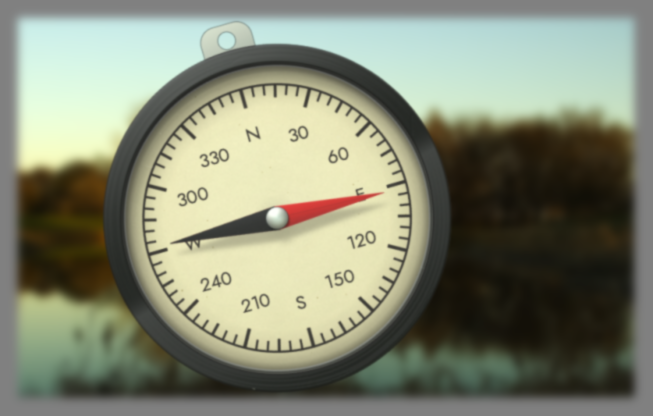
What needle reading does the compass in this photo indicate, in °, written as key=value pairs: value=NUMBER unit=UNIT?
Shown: value=92.5 unit=°
